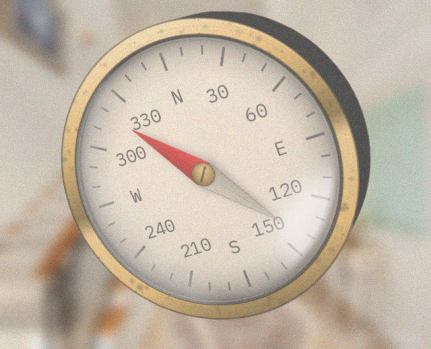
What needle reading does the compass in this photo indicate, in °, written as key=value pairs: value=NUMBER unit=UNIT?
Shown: value=320 unit=°
